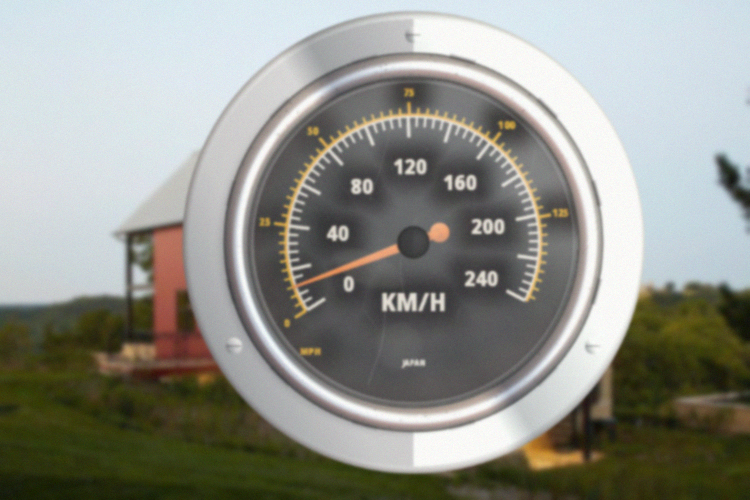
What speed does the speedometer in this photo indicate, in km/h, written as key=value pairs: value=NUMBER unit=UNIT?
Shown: value=12 unit=km/h
